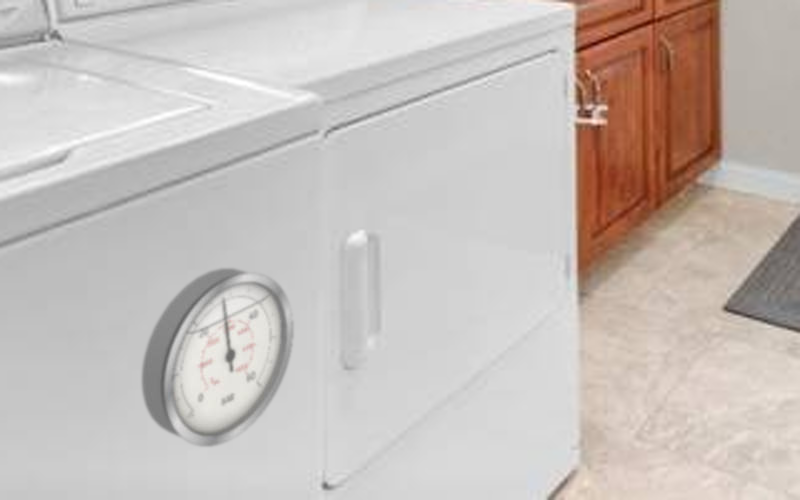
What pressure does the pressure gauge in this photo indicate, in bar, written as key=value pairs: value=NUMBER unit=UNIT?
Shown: value=27.5 unit=bar
